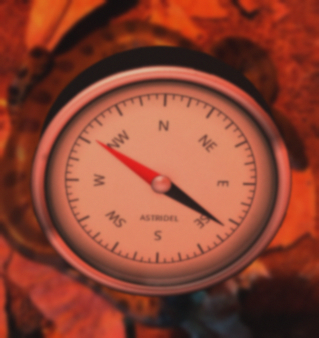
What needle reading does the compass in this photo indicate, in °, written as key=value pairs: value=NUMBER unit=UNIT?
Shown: value=305 unit=°
